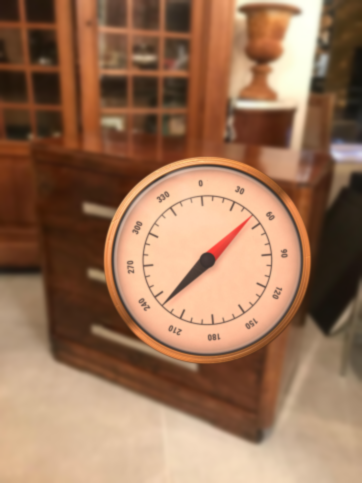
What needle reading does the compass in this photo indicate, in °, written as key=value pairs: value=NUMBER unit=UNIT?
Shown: value=50 unit=°
